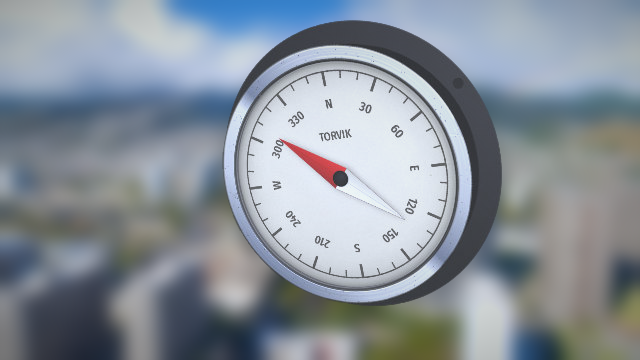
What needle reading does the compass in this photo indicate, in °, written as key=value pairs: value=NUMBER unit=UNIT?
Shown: value=310 unit=°
